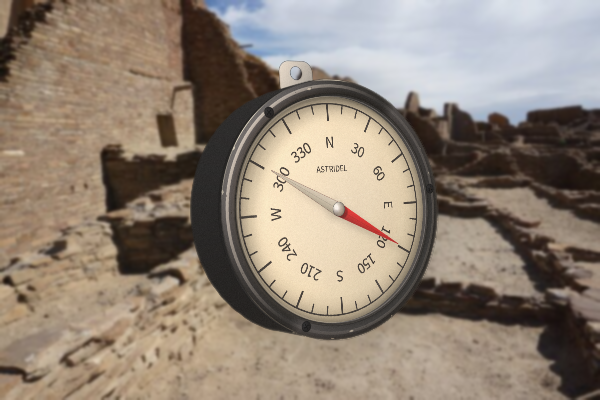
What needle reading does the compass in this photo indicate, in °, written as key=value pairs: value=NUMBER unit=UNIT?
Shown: value=120 unit=°
